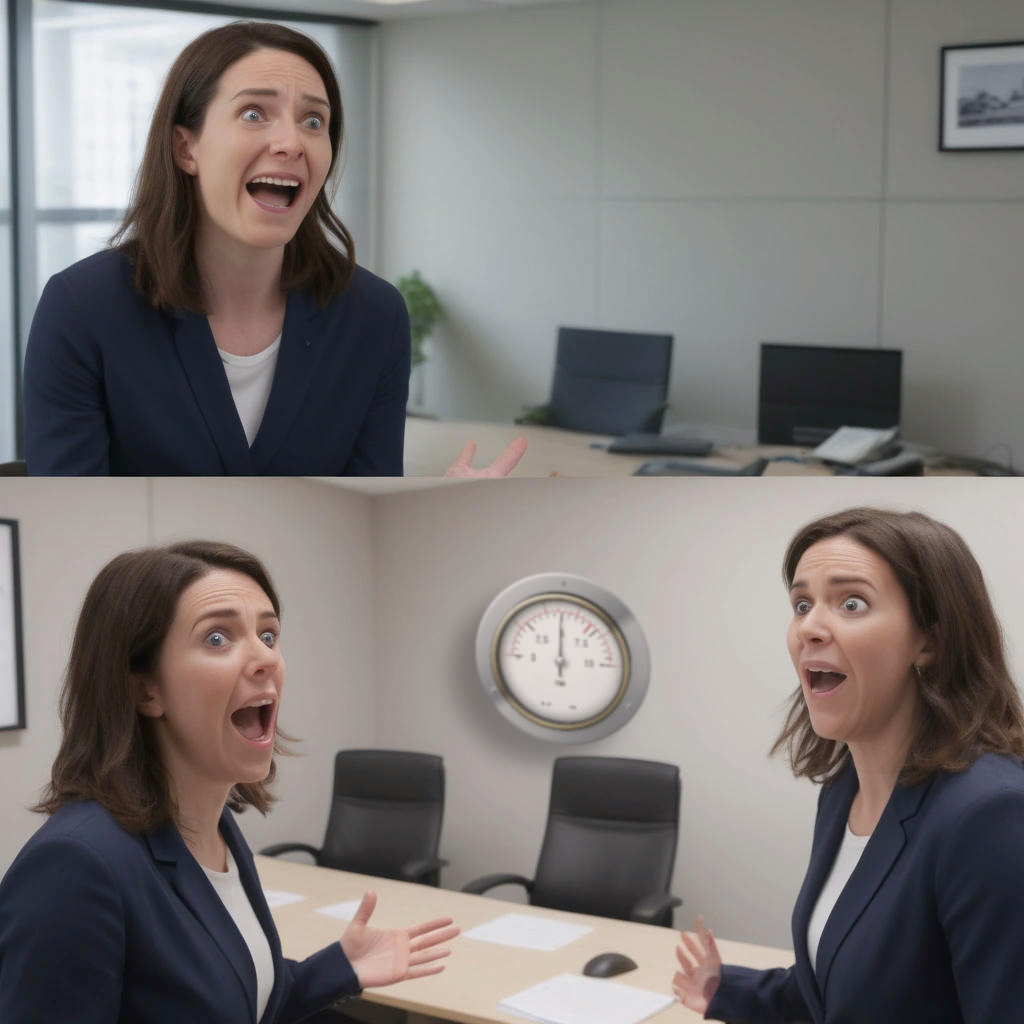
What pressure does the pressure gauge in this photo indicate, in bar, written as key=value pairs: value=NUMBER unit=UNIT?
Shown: value=5 unit=bar
